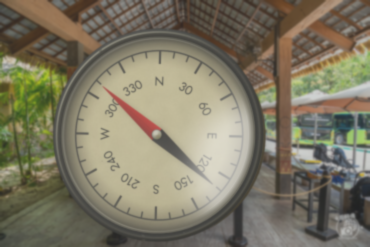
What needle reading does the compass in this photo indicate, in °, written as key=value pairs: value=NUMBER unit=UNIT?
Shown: value=310 unit=°
